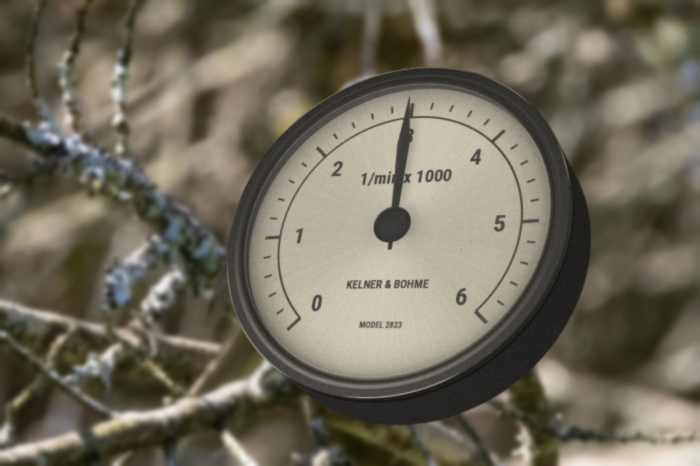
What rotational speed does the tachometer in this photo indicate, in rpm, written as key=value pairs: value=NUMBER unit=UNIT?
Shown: value=3000 unit=rpm
